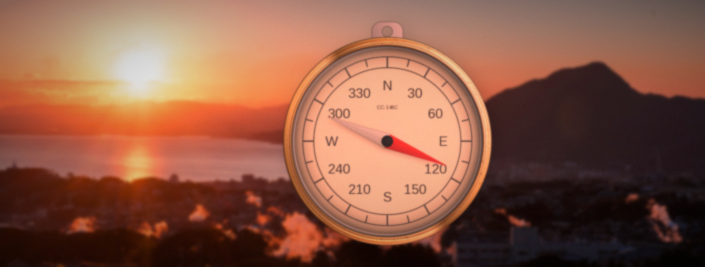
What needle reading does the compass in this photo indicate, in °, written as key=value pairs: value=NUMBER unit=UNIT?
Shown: value=112.5 unit=°
